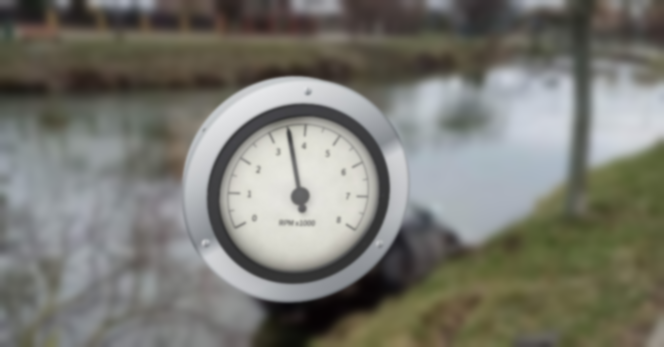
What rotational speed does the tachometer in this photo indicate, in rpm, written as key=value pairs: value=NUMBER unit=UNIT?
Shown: value=3500 unit=rpm
